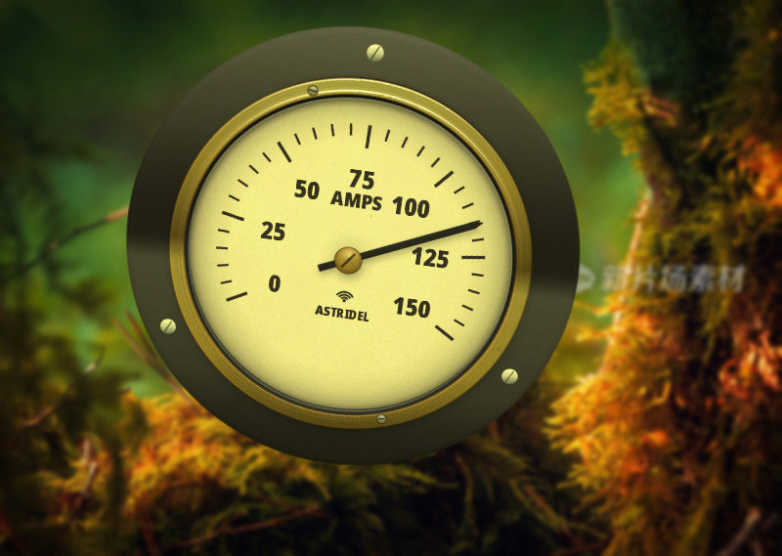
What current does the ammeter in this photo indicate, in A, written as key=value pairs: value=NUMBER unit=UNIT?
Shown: value=115 unit=A
